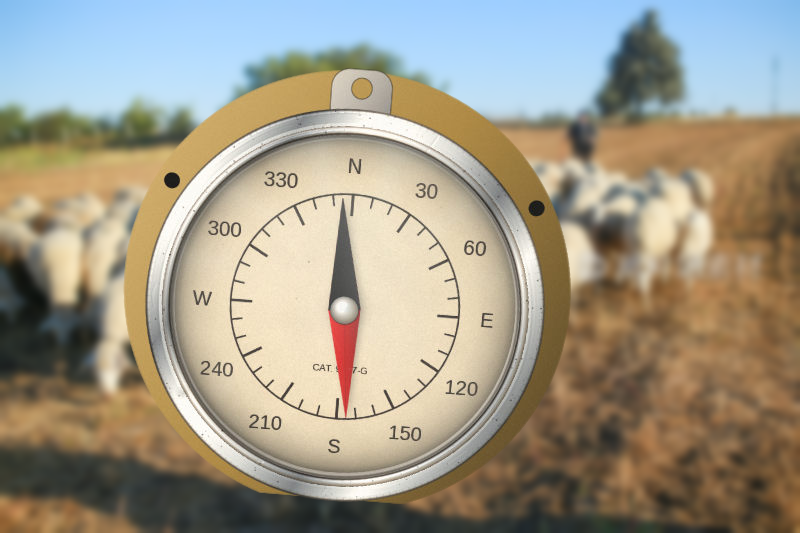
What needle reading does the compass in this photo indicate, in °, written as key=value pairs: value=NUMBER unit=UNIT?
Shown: value=175 unit=°
